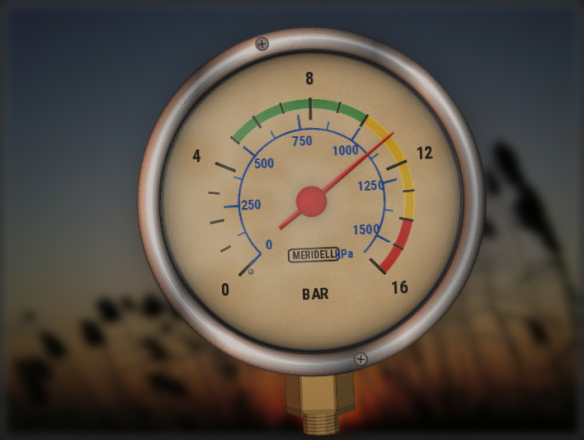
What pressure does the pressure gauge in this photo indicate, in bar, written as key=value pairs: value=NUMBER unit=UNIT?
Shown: value=11 unit=bar
